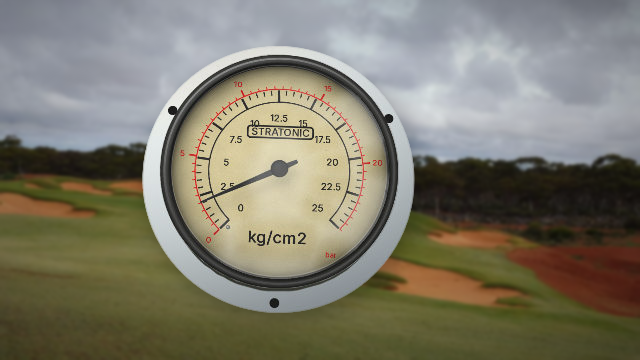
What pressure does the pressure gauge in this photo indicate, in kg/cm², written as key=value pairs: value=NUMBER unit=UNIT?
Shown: value=2 unit=kg/cm²
